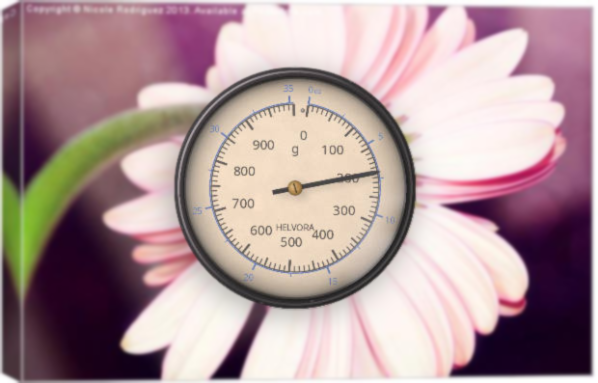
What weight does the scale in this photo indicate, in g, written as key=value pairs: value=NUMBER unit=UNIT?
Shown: value=200 unit=g
